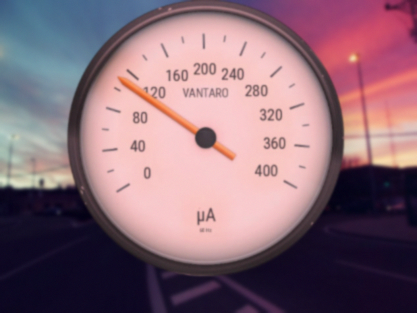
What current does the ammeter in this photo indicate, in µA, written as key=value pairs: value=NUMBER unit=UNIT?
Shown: value=110 unit=µA
